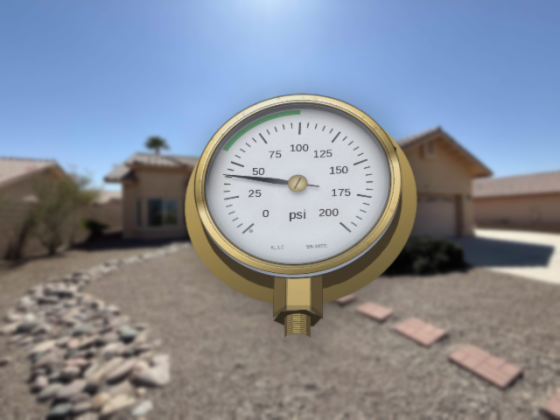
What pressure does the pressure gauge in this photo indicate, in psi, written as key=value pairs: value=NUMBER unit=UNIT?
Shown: value=40 unit=psi
